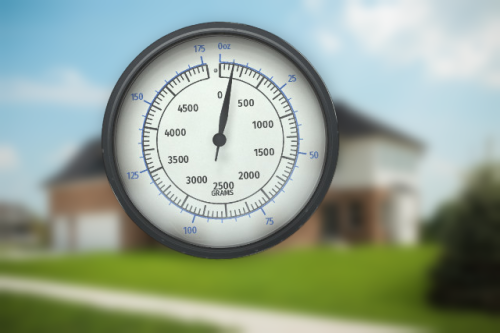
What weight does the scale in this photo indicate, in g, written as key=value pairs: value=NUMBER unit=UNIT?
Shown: value=150 unit=g
